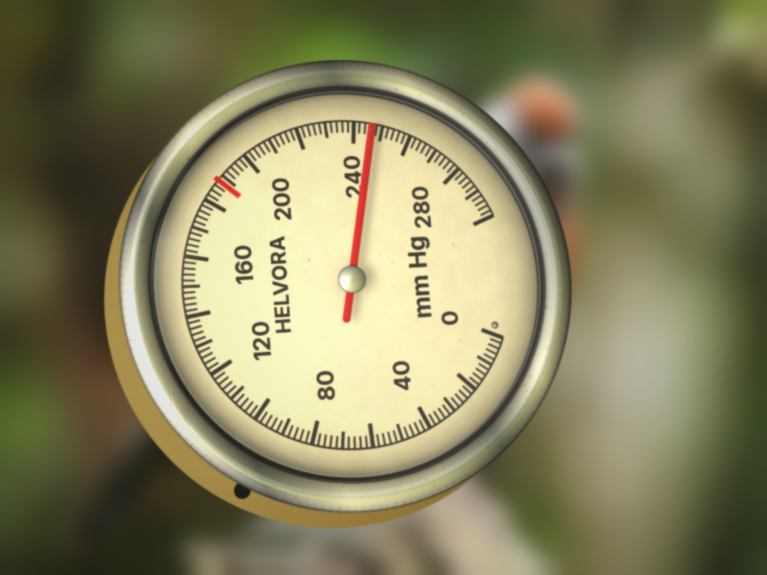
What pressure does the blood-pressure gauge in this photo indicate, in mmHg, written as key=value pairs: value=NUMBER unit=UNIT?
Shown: value=246 unit=mmHg
